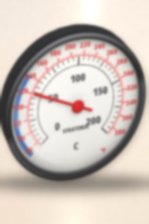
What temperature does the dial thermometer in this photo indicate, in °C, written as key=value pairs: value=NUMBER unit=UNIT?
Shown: value=50 unit=°C
